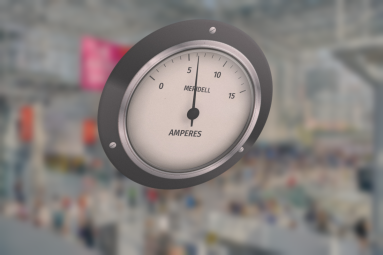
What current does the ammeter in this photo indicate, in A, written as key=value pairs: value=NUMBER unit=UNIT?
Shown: value=6 unit=A
